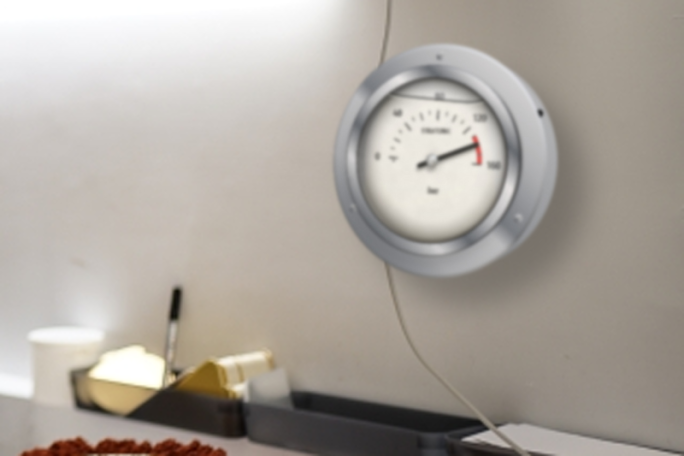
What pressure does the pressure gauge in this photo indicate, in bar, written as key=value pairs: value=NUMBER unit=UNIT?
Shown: value=140 unit=bar
